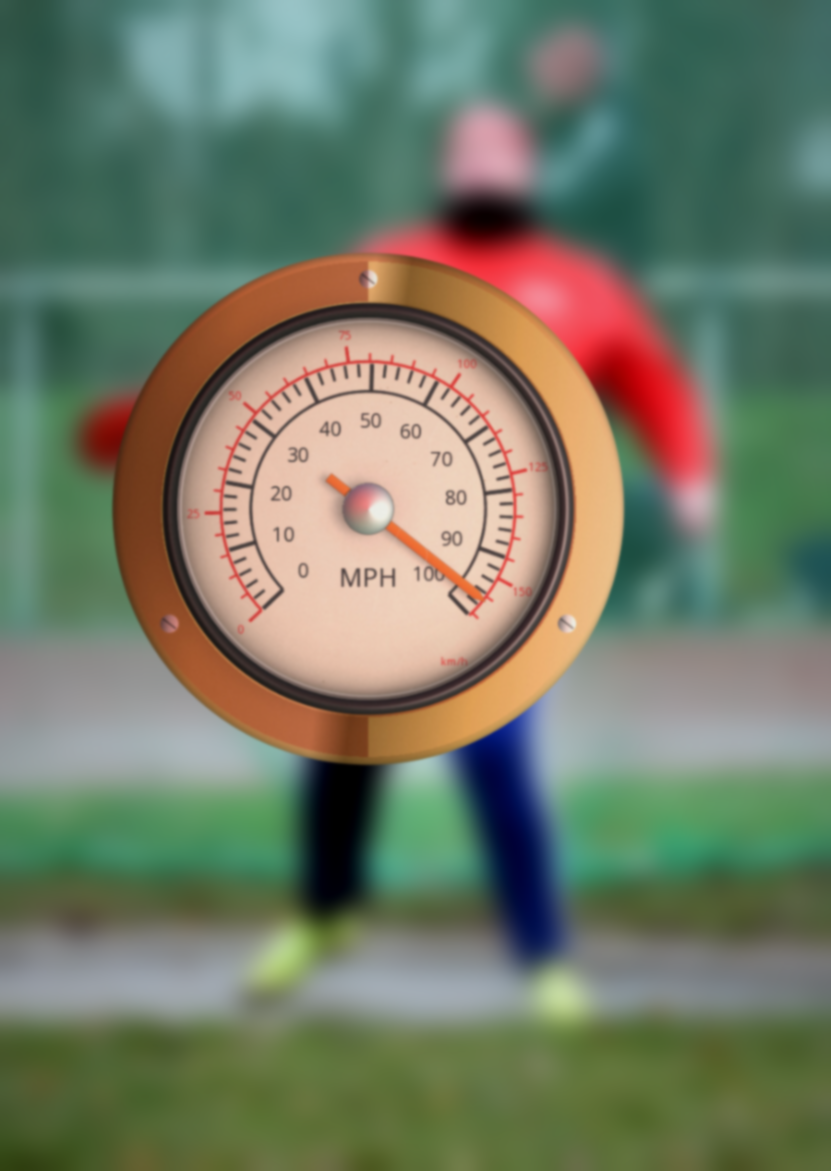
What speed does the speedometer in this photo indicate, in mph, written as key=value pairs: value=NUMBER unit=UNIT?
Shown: value=97 unit=mph
